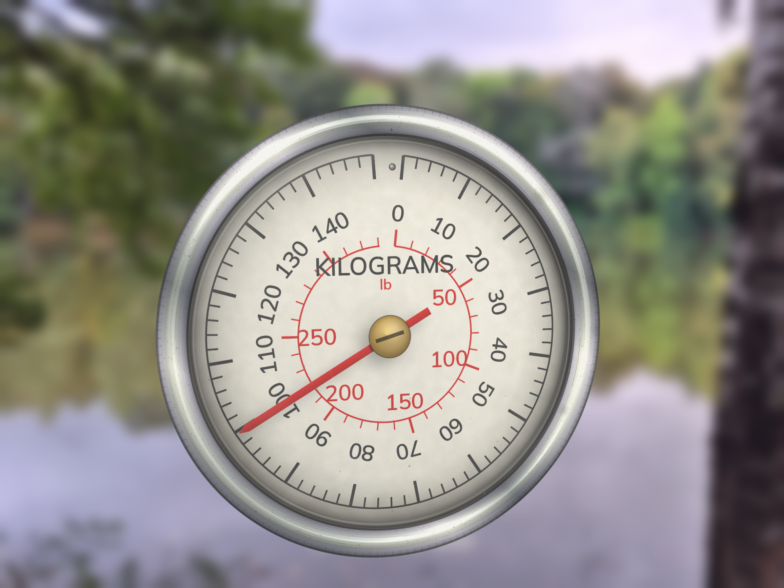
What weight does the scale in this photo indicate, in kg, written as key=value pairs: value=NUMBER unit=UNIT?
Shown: value=100 unit=kg
